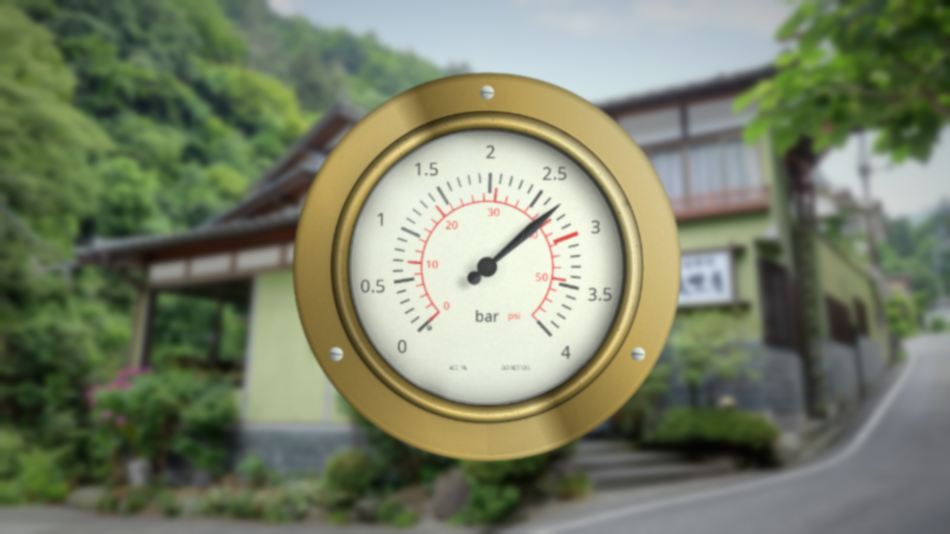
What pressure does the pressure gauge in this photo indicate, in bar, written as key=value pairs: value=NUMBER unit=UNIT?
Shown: value=2.7 unit=bar
